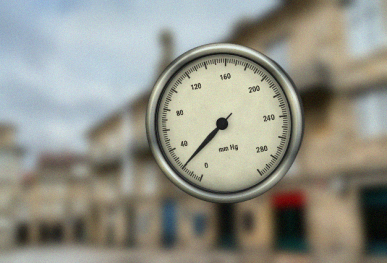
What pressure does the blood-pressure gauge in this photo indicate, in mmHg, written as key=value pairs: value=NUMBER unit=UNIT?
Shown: value=20 unit=mmHg
